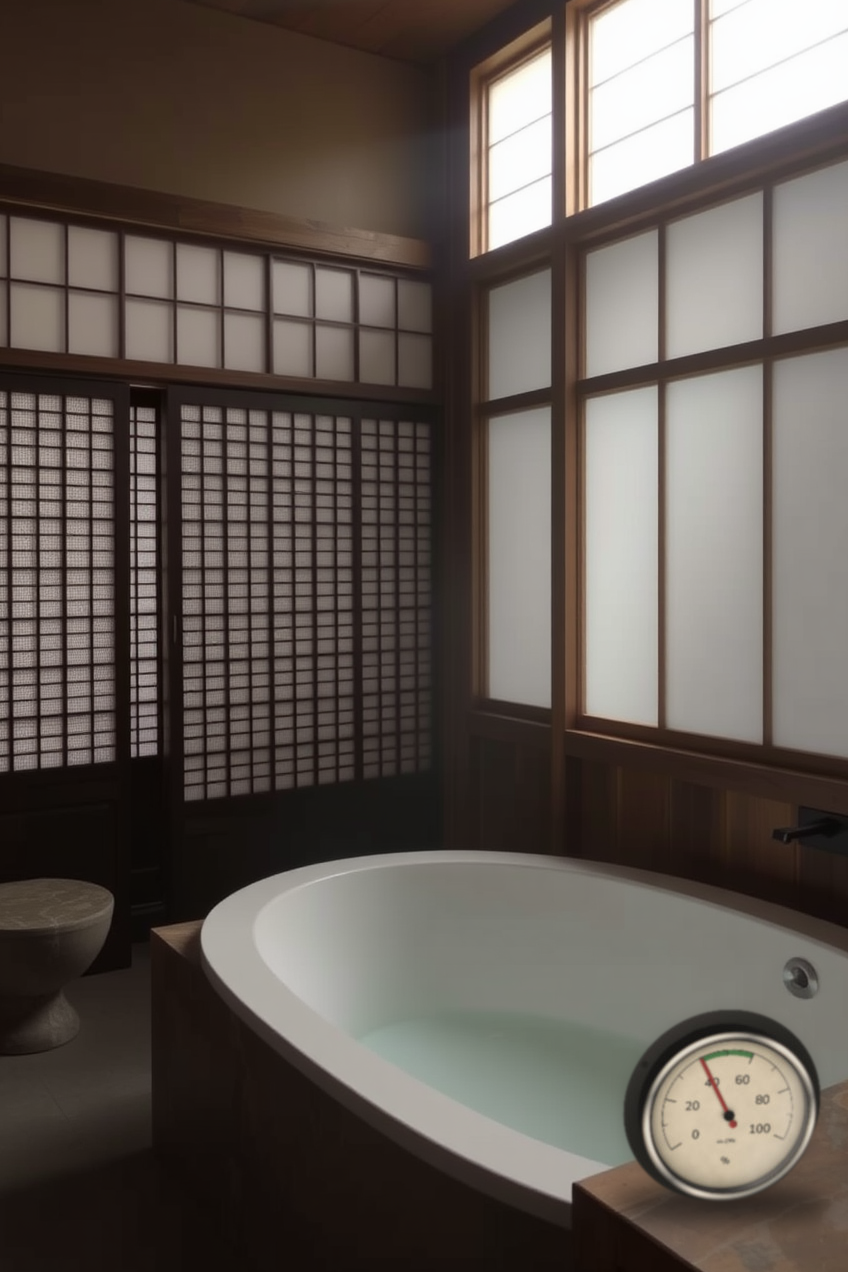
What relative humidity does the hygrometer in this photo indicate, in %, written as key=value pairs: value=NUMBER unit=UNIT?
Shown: value=40 unit=%
